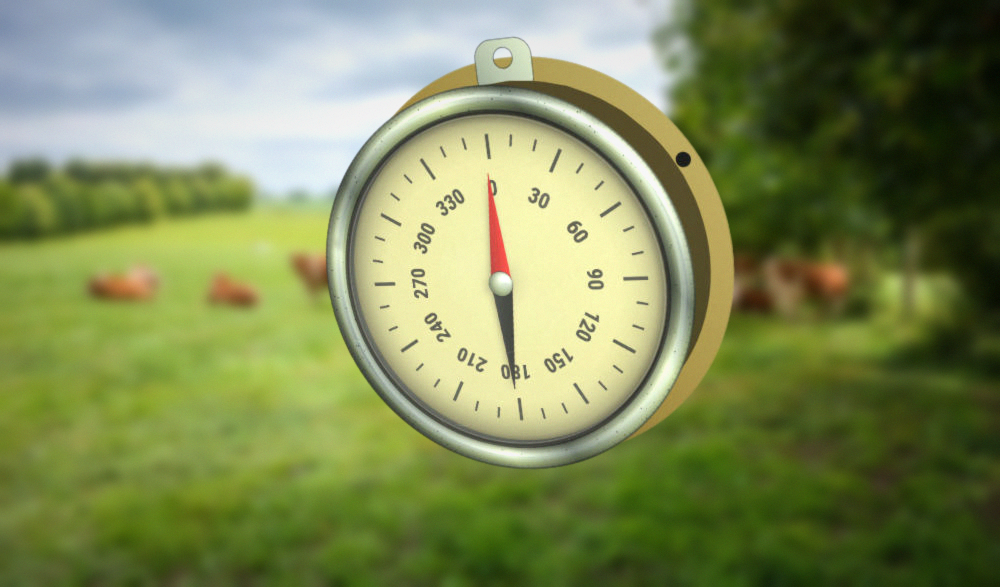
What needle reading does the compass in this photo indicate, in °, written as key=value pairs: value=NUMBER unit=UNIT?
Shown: value=0 unit=°
